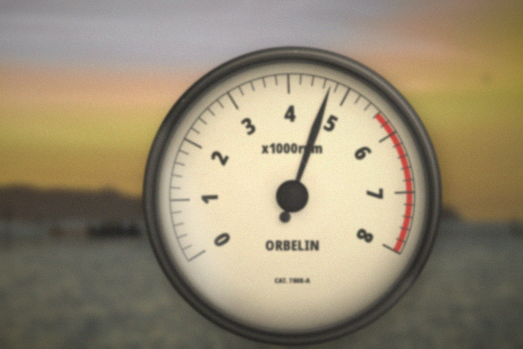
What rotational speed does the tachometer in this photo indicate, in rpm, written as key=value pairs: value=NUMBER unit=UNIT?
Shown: value=4700 unit=rpm
